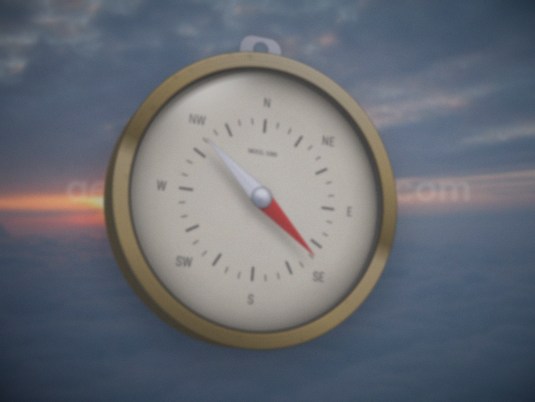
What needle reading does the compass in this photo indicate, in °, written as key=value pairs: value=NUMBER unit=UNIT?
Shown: value=130 unit=°
